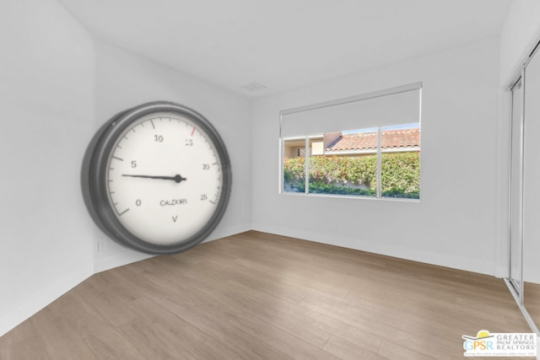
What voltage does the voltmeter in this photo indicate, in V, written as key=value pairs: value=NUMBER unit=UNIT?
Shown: value=3.5 unit=V
